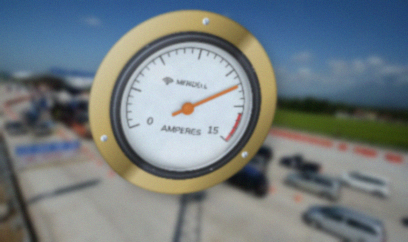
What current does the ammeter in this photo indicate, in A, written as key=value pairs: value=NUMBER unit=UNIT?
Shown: value=11 unit=A
